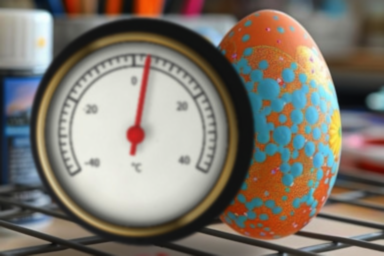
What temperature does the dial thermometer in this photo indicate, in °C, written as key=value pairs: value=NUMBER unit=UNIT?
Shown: value=4 unit=°C
